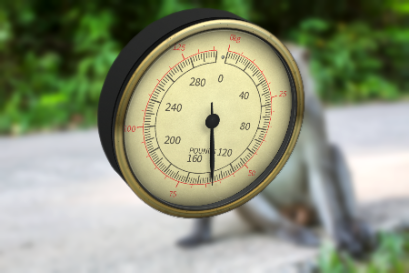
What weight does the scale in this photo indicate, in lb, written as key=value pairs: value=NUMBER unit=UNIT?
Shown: value=140 unit=lb
